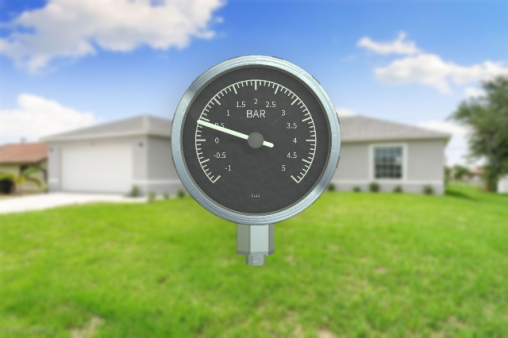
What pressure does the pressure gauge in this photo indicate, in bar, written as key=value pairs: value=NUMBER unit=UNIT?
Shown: value=0.4 unit=bar
